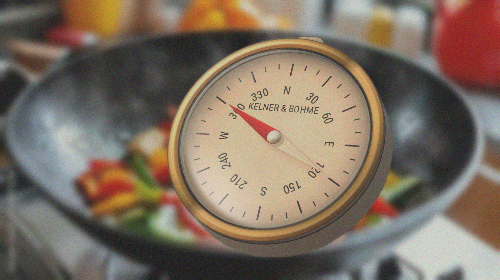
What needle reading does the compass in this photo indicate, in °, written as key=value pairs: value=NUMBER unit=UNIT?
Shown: value=300 unit=°
